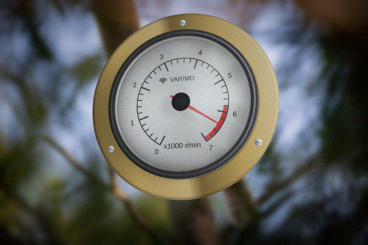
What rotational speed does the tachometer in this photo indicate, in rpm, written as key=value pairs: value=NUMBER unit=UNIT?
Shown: value=6400 unit=rpm
